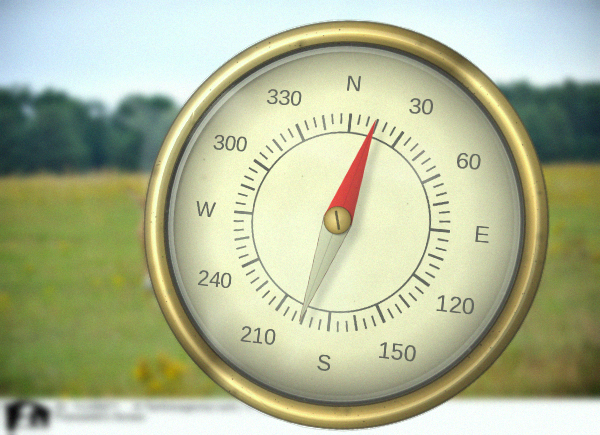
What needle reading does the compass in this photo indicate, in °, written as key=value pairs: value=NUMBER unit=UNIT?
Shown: value=15 unit=°
